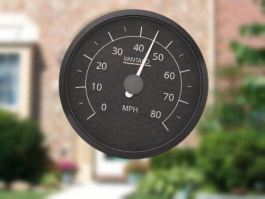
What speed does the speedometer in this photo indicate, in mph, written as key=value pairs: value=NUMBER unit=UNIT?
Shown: value=45 unit=mph
